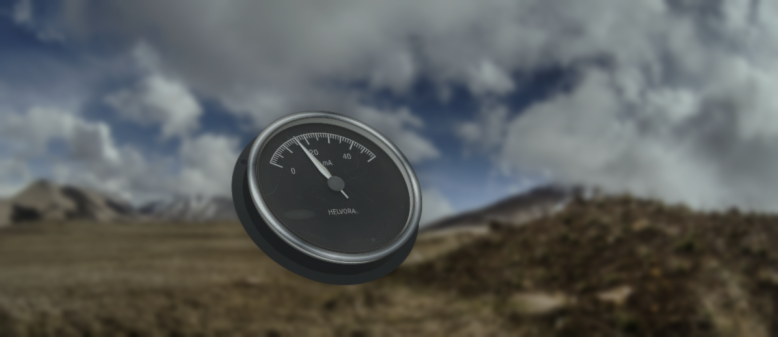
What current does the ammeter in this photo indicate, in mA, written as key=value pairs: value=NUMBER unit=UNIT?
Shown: value=15 unit=mA
